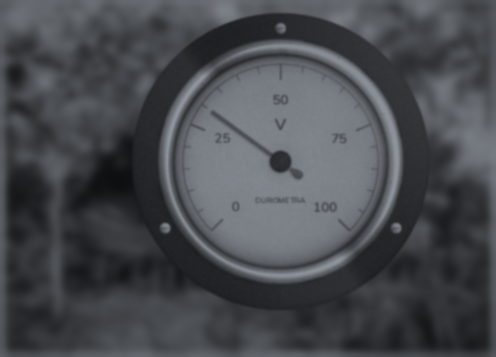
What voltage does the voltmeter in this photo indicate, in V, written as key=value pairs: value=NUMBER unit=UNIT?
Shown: value=30 unit=V
